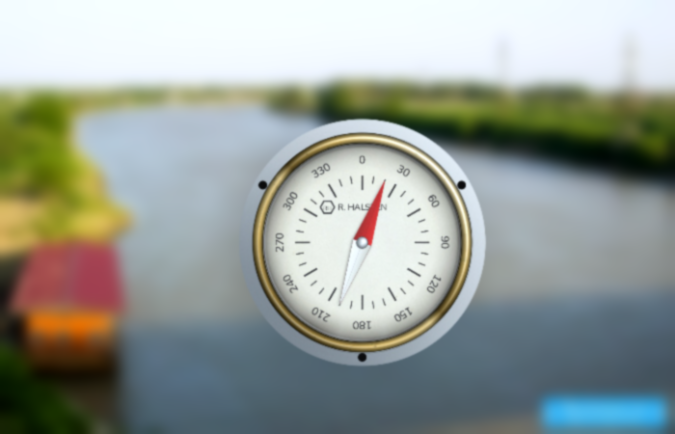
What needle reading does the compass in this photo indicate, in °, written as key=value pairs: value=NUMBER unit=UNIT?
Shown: value=20 unit=°
